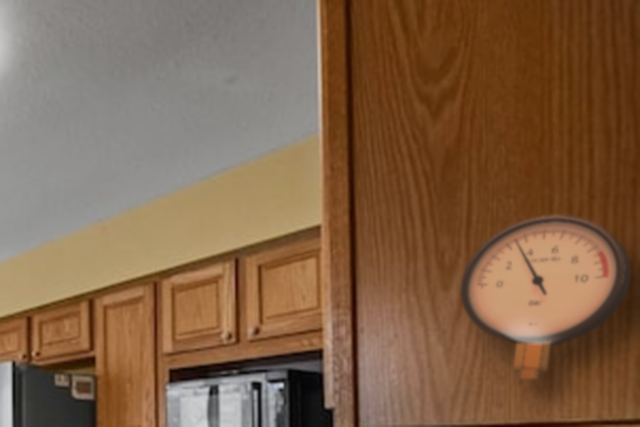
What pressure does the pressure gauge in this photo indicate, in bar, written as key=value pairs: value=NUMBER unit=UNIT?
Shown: value=3.5 unit=bar
